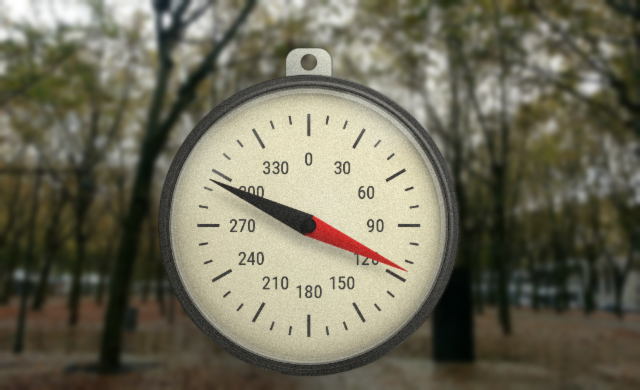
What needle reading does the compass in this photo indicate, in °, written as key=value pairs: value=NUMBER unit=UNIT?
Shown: value=115 unit=°
